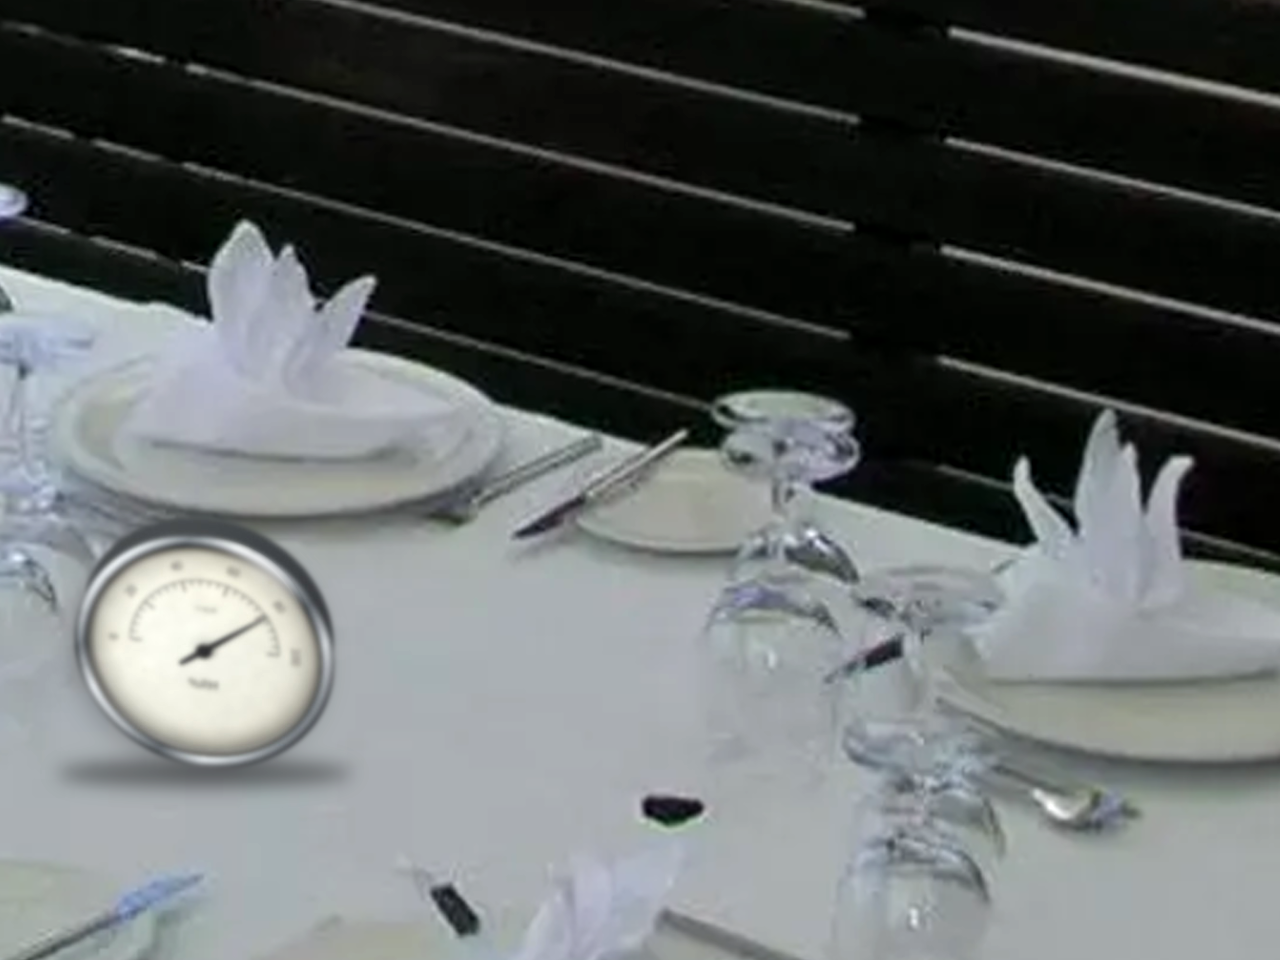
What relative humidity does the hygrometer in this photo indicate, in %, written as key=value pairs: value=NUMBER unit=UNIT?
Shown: value=80 unit=%
